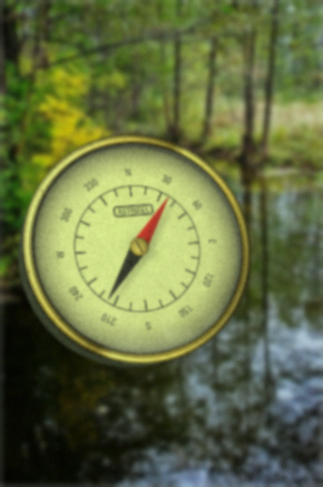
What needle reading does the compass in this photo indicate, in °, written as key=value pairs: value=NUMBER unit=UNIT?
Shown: value=37.5 unit=°
